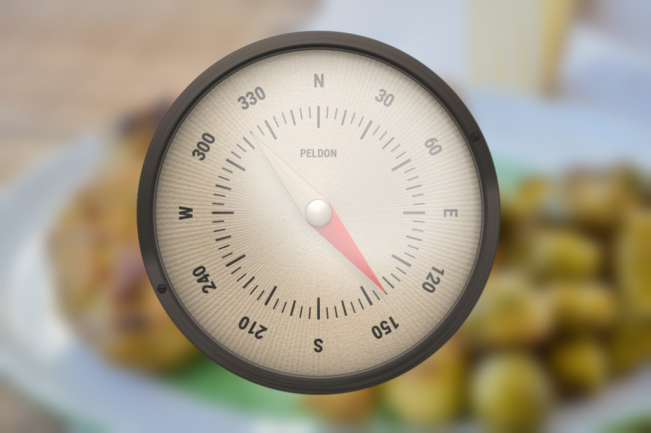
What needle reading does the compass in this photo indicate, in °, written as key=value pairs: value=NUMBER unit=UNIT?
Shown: value=140 unit=°
